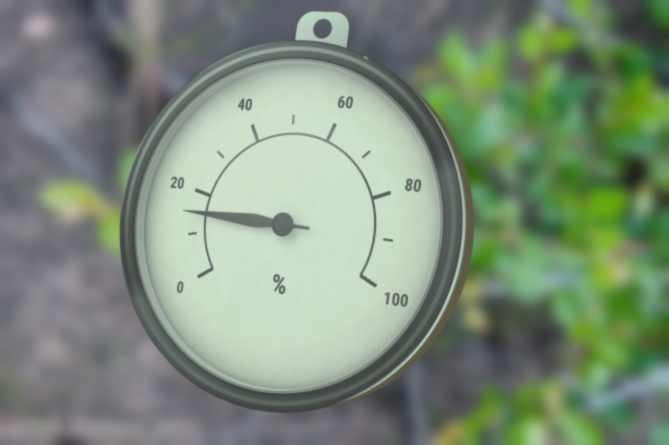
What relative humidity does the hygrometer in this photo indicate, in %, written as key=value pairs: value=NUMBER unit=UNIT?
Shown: value=15 unit=%
